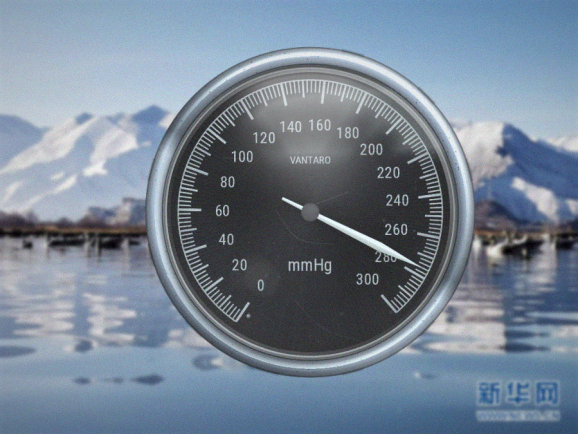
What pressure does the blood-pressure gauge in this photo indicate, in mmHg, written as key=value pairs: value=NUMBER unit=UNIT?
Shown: value=276 unit=mmHg
